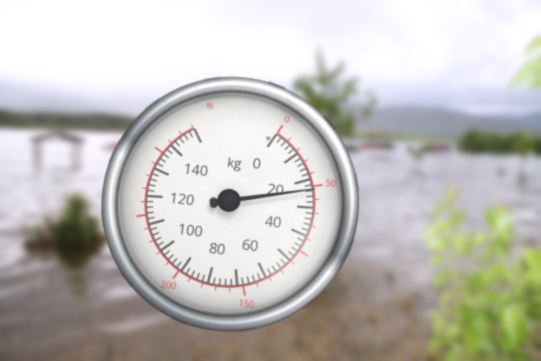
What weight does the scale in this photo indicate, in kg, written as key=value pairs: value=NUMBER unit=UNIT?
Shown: value=24 unit=kg
